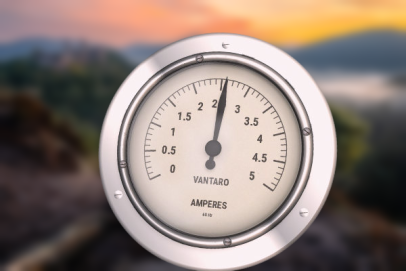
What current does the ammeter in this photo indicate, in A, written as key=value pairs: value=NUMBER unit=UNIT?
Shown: value=2.6 unit=A
